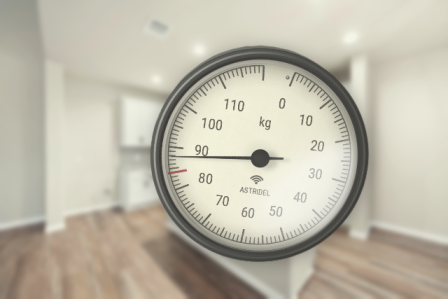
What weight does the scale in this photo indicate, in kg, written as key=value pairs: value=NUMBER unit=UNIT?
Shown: value=88 unit=kg
